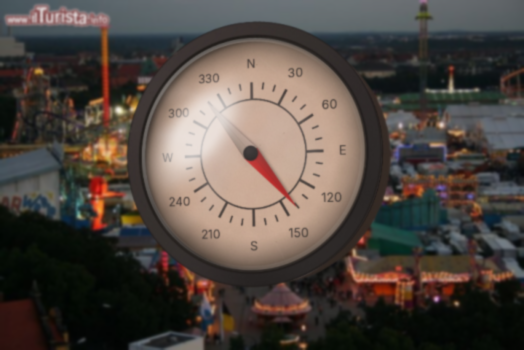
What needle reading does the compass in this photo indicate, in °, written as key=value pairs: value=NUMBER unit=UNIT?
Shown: value=140 unit=°
